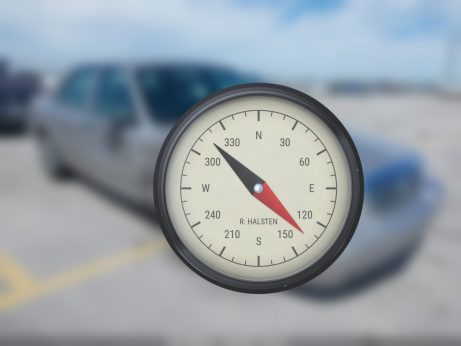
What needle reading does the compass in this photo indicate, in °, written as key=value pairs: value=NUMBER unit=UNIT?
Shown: value=135 unit=°
